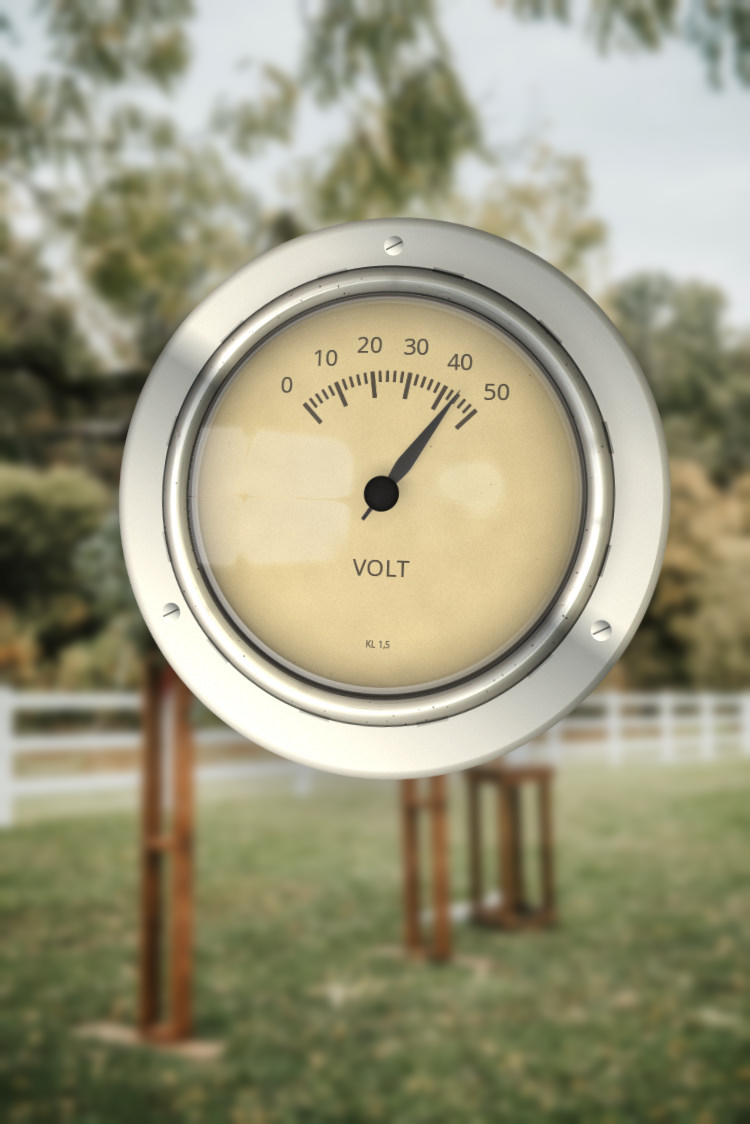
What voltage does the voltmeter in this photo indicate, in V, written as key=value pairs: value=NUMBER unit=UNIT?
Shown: value=44 unit=V
